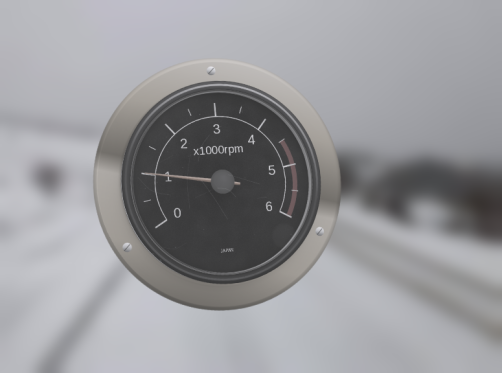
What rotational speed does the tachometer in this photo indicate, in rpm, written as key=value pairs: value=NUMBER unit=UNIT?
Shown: value=1000 unit=rpm
